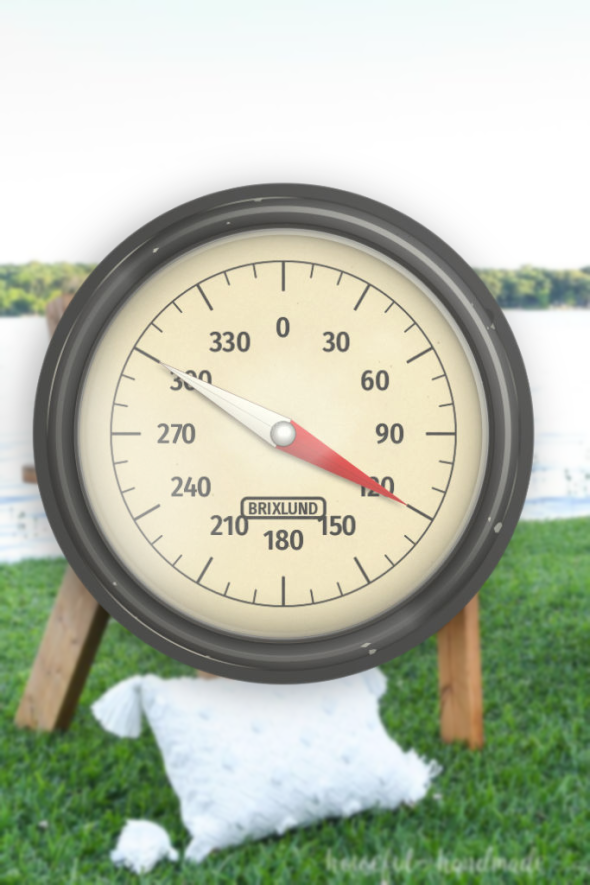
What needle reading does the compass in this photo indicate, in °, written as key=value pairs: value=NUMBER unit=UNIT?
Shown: value=120 unit=°
